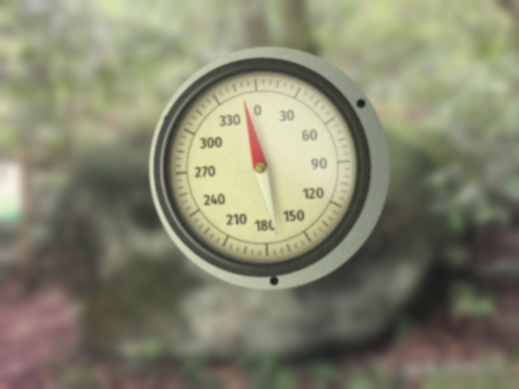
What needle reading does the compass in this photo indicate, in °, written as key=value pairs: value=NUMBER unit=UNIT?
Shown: value=350 unit=°
